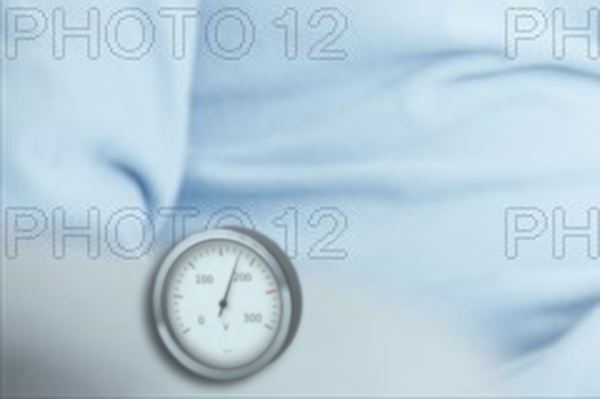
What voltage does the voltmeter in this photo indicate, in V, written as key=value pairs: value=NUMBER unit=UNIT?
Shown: value=180 unit=V
